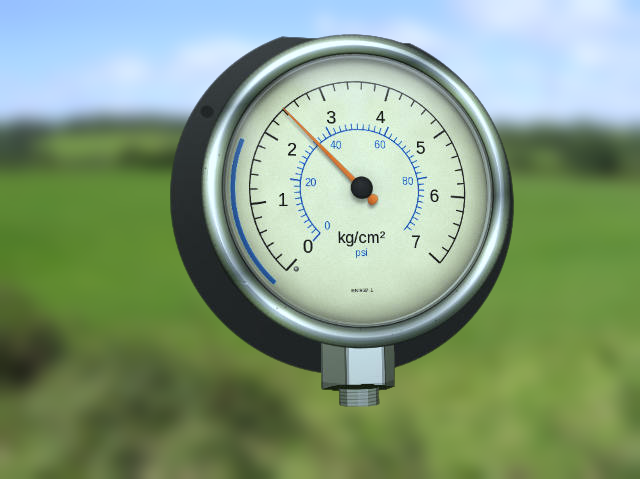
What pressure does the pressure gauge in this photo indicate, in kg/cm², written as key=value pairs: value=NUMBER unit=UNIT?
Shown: value=2.4 unit=kg/cm²
